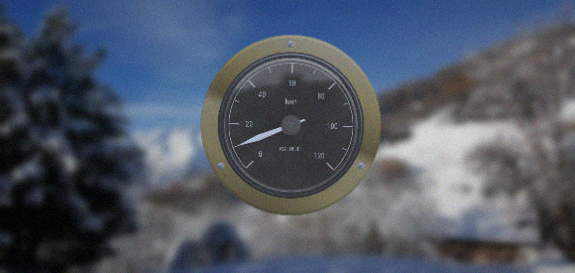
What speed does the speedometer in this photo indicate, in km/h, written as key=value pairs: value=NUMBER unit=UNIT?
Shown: value=10 unit=km/h
